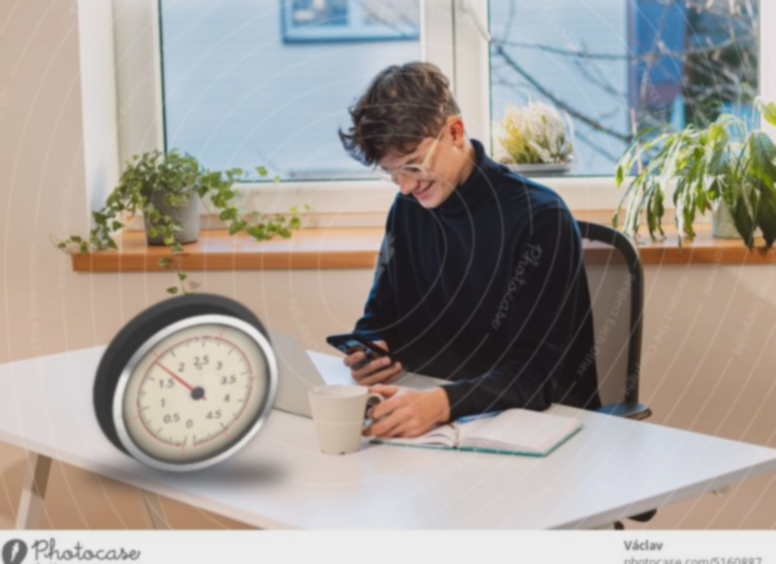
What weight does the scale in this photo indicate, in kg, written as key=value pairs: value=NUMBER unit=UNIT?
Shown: value=1.75 unit=kg
